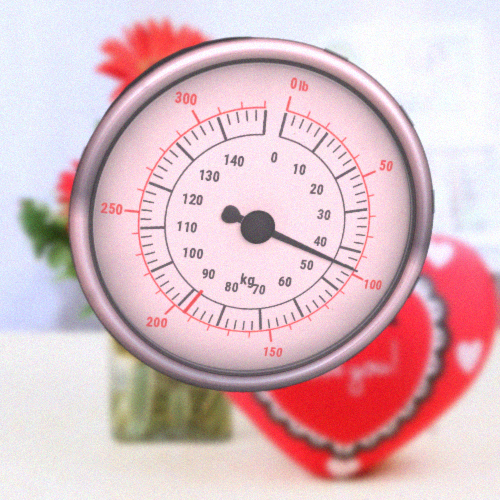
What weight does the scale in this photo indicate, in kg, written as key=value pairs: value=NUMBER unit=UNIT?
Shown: value=44 unit=kg
